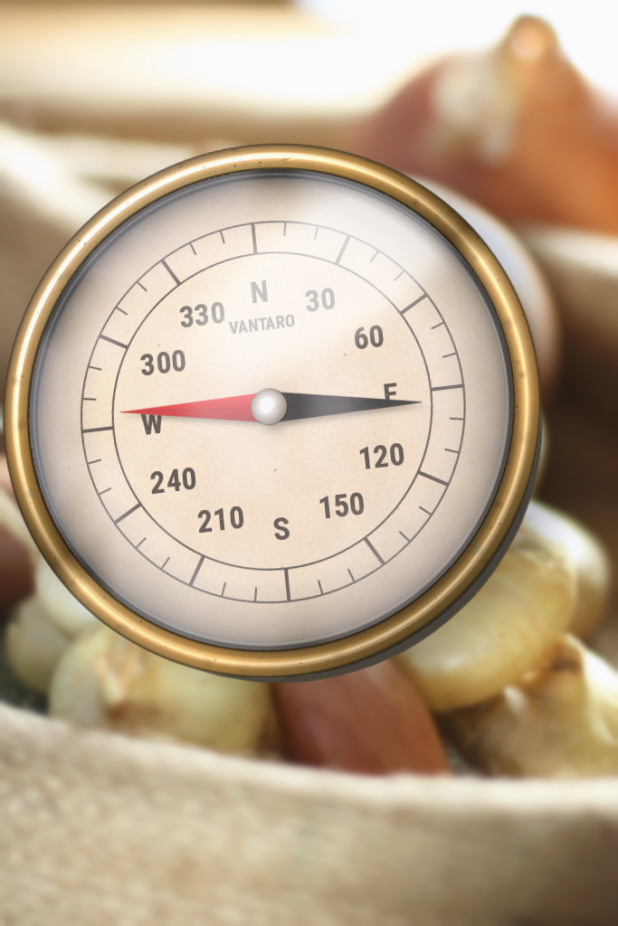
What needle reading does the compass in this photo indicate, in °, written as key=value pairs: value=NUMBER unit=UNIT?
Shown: value=275 unit=°
